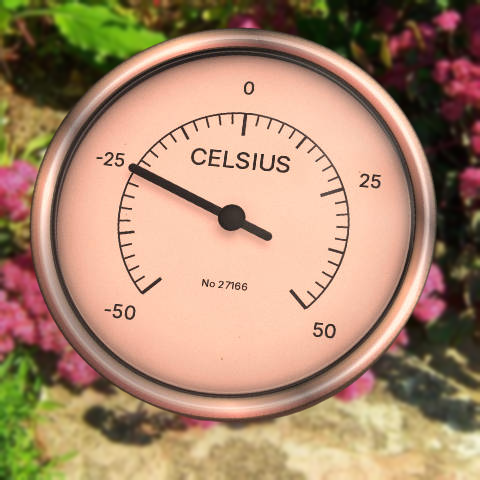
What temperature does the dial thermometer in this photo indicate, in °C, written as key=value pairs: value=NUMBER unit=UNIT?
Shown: value=-25 unit=°C
